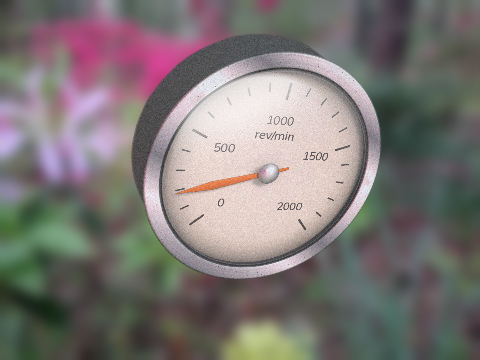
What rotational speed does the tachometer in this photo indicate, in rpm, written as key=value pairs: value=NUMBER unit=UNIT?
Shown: value=200 unit=rpm
